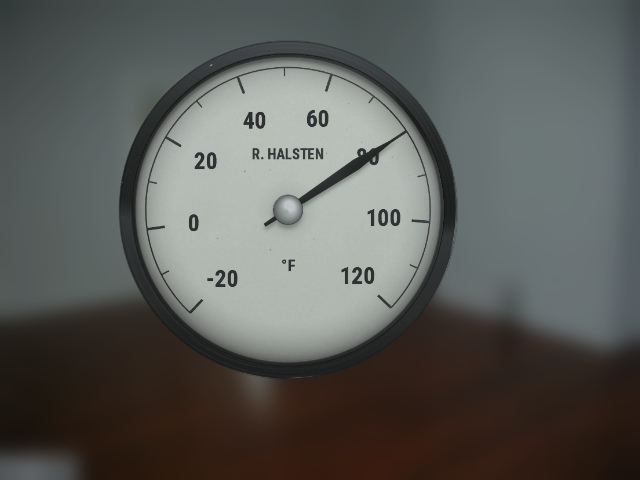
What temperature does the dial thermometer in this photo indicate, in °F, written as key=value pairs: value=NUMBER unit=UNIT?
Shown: value=80 unit=°F
